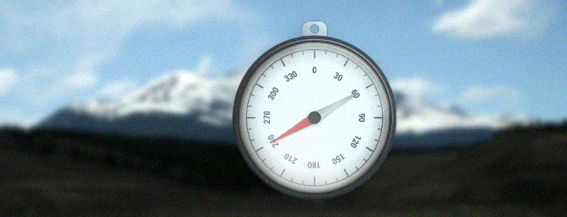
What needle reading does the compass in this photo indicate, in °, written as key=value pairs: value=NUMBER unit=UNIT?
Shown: value=240 unit=°
